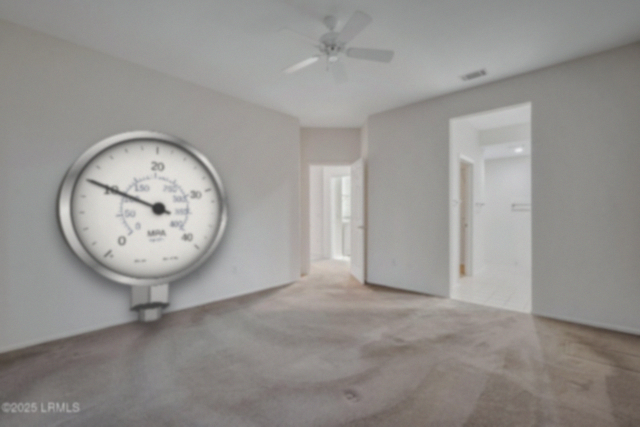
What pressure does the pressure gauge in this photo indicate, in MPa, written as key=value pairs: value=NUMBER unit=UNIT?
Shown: value=10 unit=MPa
